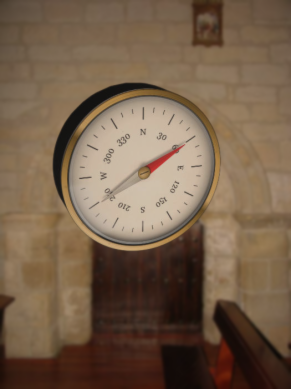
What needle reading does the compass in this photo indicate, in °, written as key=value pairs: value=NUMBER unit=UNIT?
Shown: value=60 unit=°
